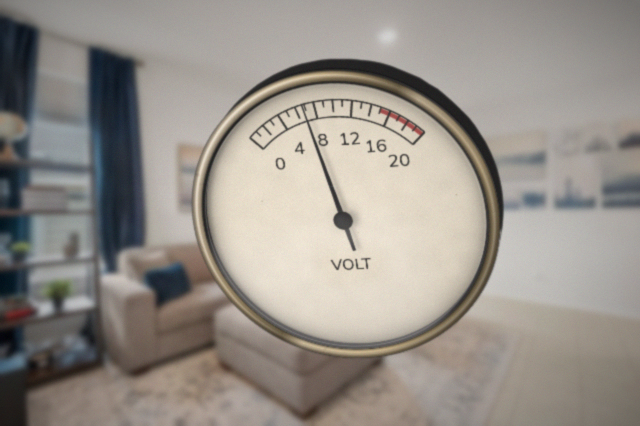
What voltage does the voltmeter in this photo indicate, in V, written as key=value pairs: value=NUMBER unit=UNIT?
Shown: value=7 unit=V
